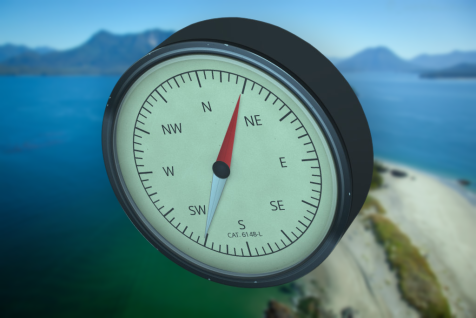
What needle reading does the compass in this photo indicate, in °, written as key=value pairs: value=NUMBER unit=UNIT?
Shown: value=30 unit=°
